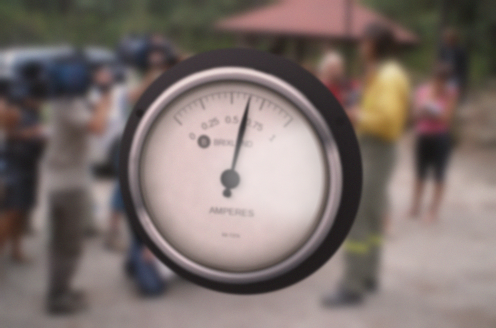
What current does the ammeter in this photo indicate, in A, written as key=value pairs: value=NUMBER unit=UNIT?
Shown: value=0.65 unit=A
